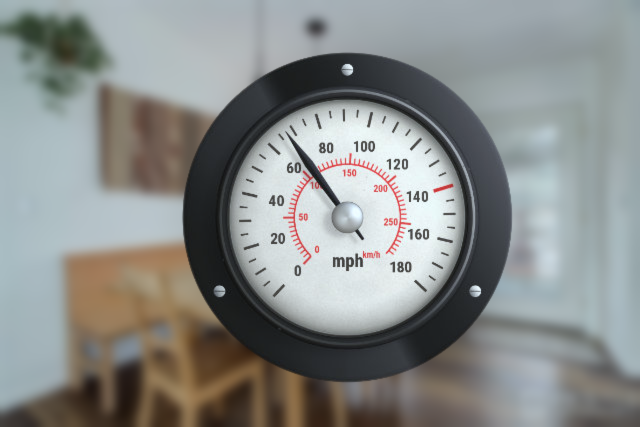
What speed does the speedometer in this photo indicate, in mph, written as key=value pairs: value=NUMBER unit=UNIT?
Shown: value=67.5 unit=mph
